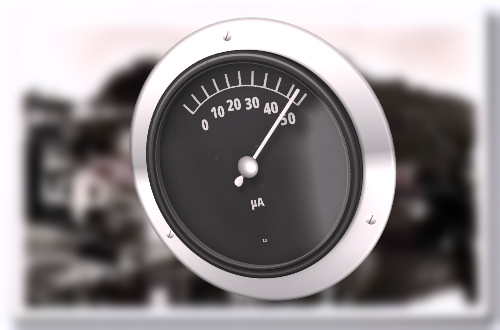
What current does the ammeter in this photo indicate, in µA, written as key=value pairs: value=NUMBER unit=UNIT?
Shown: value=47.5 unit=µA
